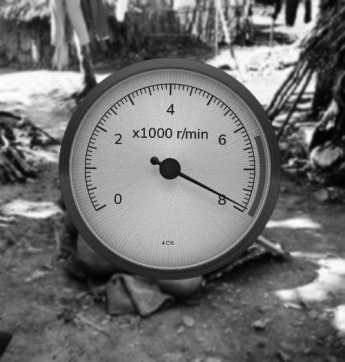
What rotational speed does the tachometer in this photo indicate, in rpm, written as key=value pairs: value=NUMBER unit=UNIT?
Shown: value=7900 unit=rpm
